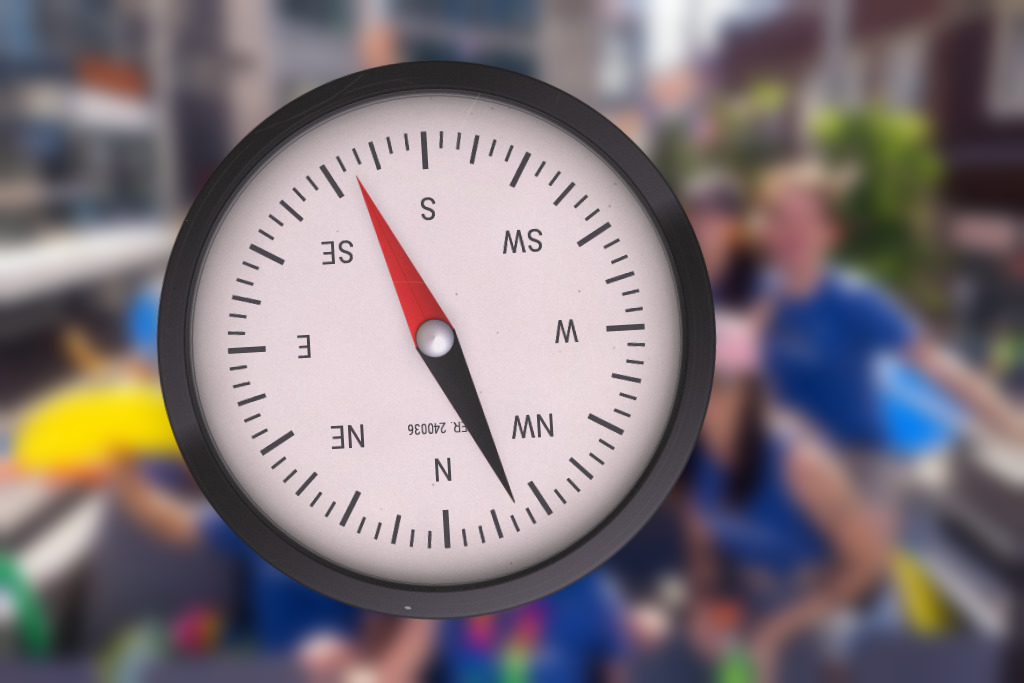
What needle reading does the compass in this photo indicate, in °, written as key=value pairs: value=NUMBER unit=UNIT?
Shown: value=157.5 unit=°
